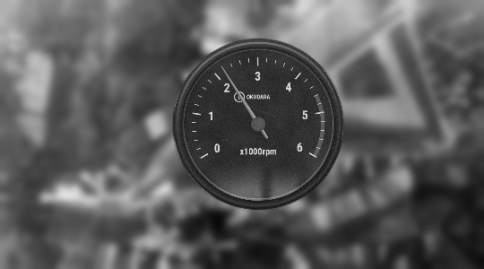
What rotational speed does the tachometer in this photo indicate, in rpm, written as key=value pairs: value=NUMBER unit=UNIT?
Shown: value=2200 unit=rpm
